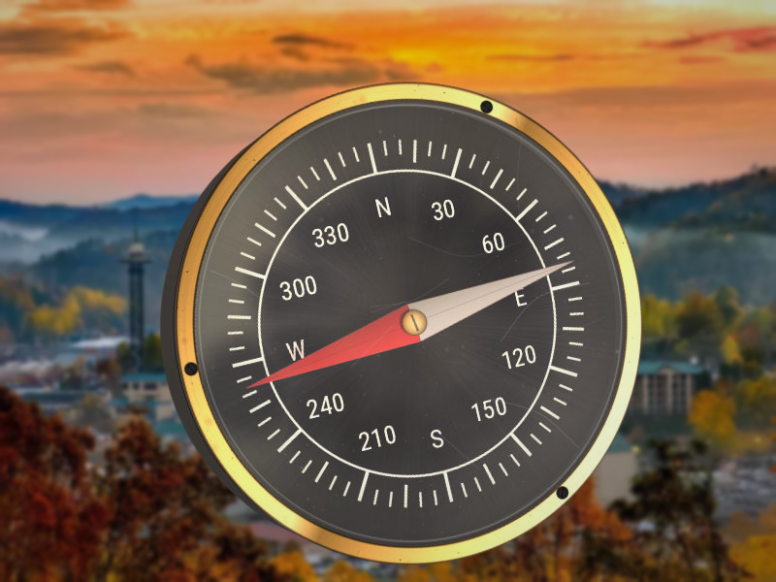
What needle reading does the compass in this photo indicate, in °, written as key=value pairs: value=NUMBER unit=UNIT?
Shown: value=262.5 unit=°
